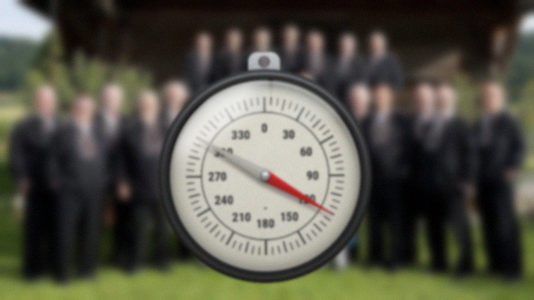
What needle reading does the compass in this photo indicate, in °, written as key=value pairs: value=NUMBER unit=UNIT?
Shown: value=120 unit=°
